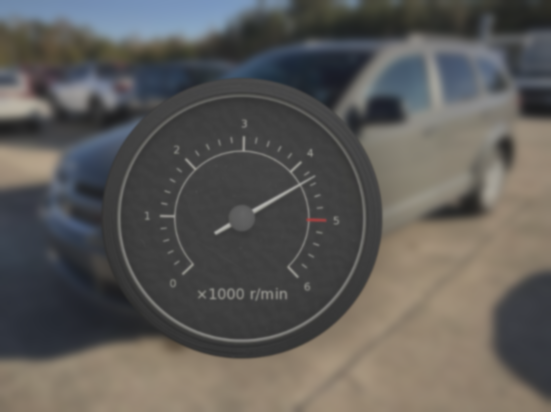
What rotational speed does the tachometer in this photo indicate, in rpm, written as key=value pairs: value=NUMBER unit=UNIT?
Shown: value=4300 unit=rpm
